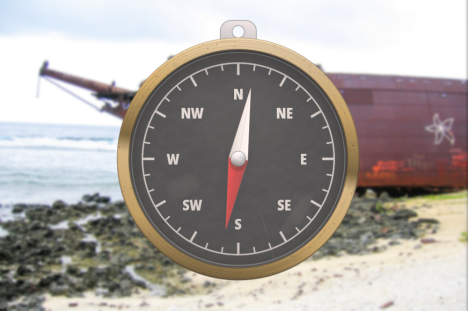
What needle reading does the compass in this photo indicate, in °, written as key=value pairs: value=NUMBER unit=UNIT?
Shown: value=190 unit=°
